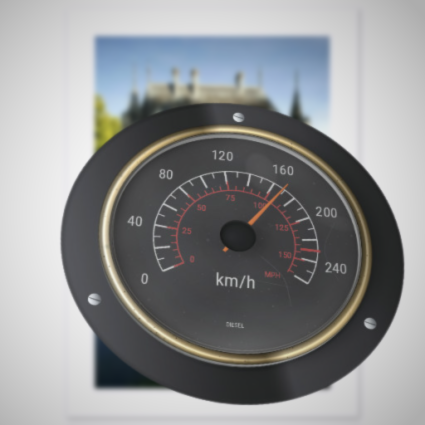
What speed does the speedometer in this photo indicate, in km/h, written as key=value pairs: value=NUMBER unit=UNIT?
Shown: value=170 unit=km/h
